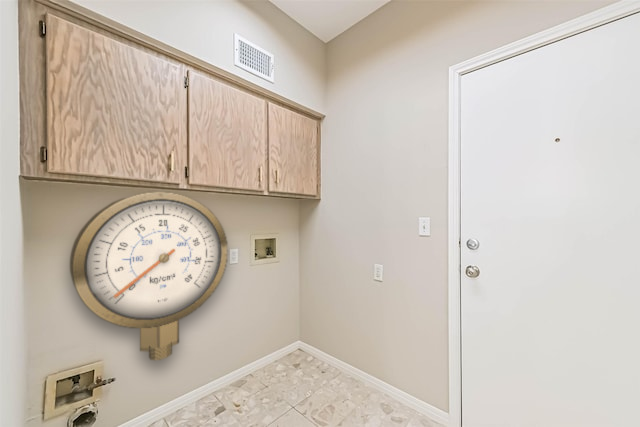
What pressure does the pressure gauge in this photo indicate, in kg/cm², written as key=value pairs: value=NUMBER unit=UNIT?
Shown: value=1 unit=kg/cm²
